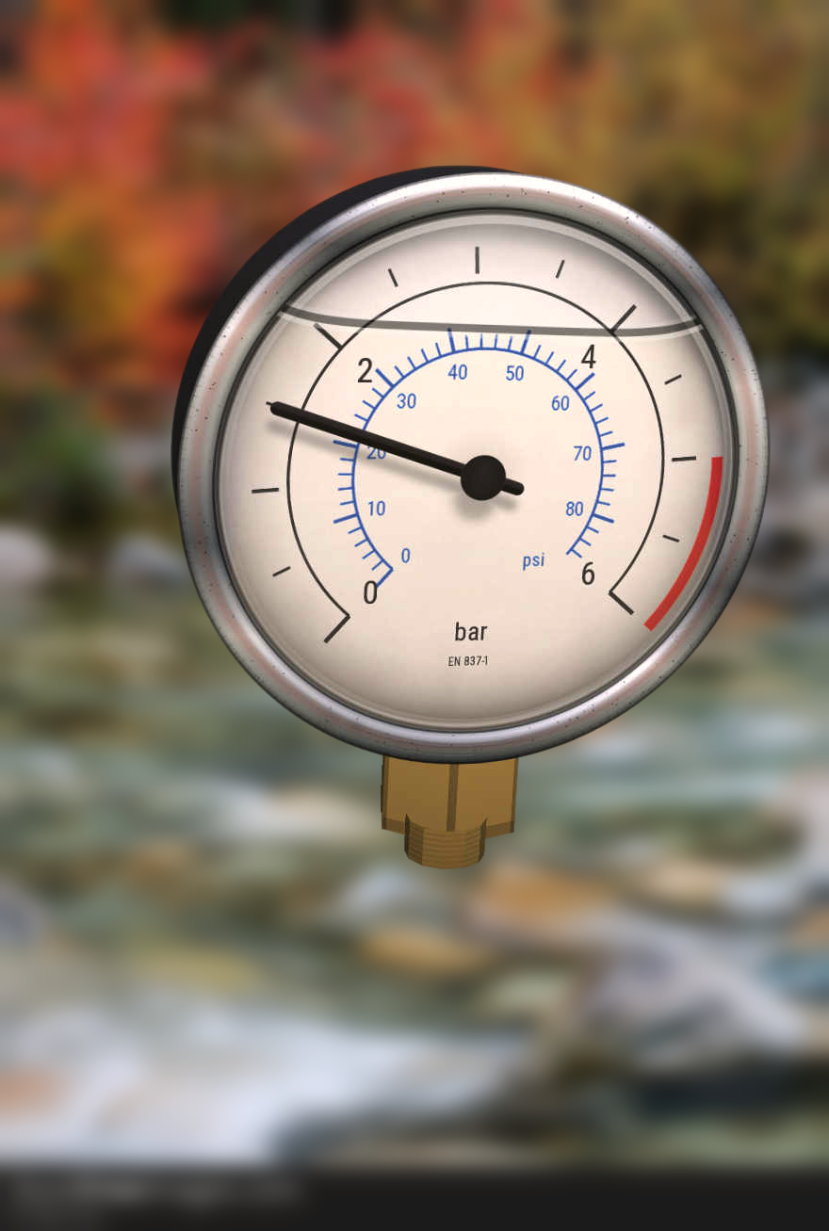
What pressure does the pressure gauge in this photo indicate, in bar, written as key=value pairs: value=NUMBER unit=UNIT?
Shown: value=1.5 unit=bar
